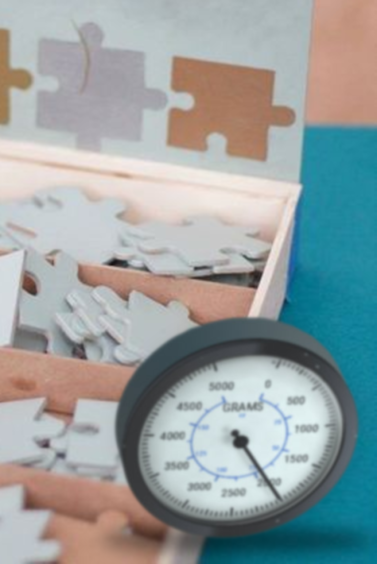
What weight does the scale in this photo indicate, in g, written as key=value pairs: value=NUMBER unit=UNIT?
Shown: value=2000 unit=g
